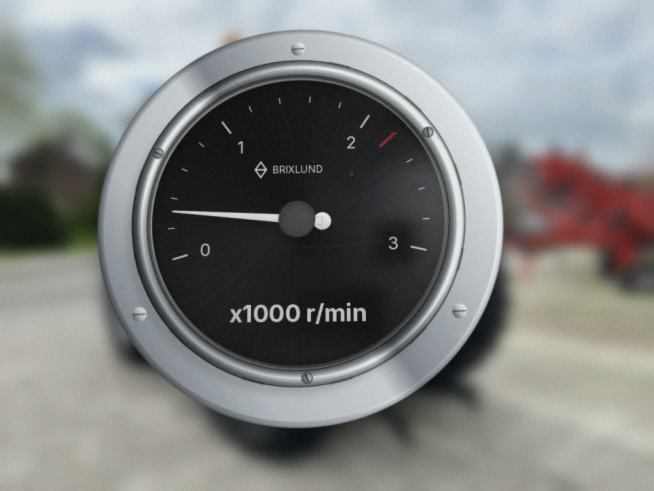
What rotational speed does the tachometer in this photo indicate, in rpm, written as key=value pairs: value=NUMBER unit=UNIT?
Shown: value=300 unit=rpm
